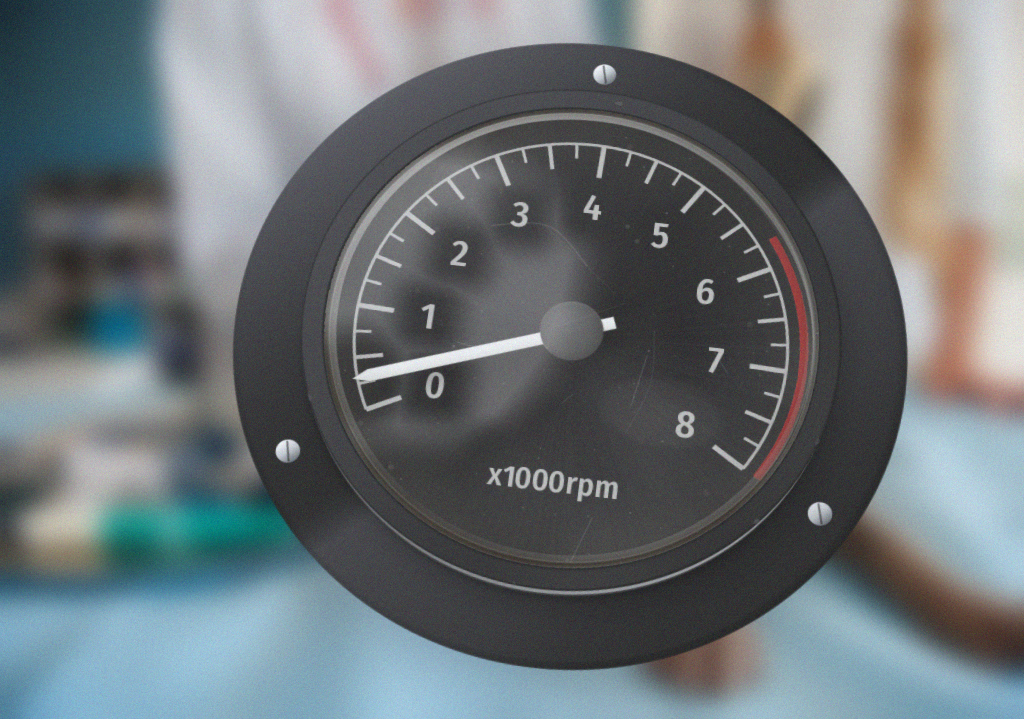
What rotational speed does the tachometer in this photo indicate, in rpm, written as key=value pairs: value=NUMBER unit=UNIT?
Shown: value=250 unit=rpm
